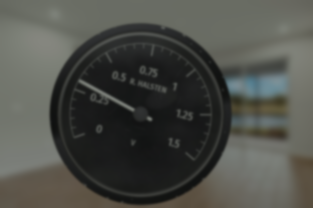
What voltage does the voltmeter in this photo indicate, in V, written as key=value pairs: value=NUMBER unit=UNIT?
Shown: value=0.3 unit=V
